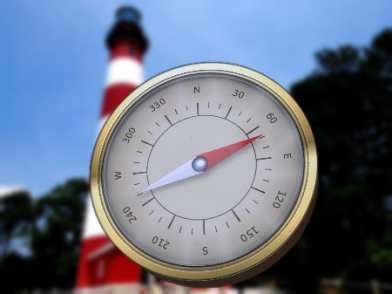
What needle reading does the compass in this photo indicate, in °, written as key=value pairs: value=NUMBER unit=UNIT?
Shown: value=70 unit=°
